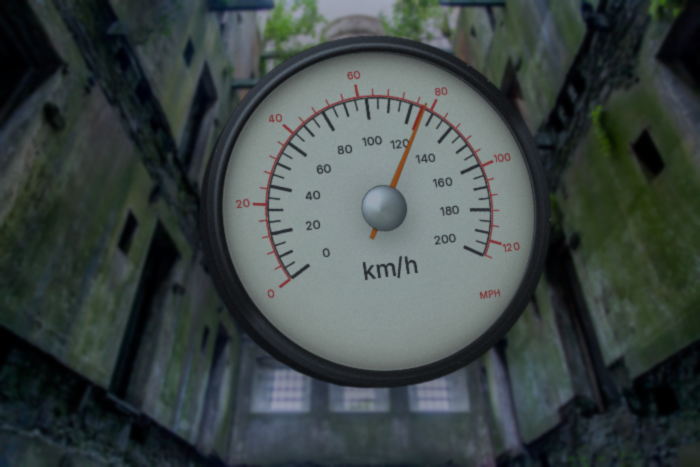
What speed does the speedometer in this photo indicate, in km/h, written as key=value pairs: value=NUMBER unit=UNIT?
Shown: value=125 unit=km/h
